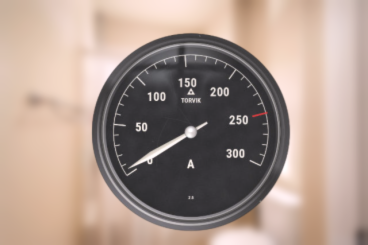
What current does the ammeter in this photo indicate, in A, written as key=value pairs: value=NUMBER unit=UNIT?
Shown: value=5 unit=A
